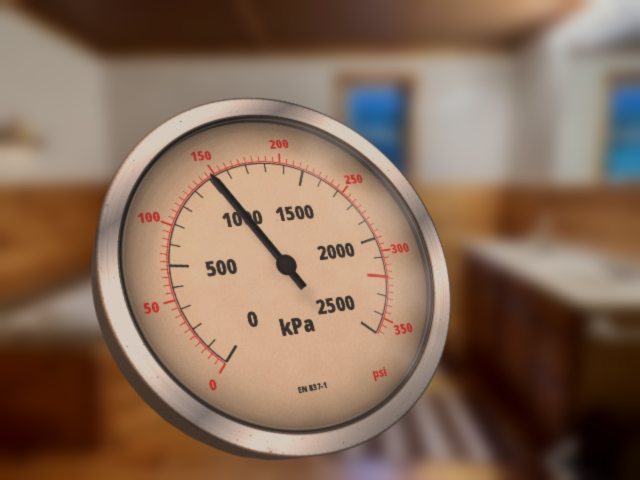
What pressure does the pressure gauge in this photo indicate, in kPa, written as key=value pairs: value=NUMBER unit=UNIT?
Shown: value=1000 unit=kPa
